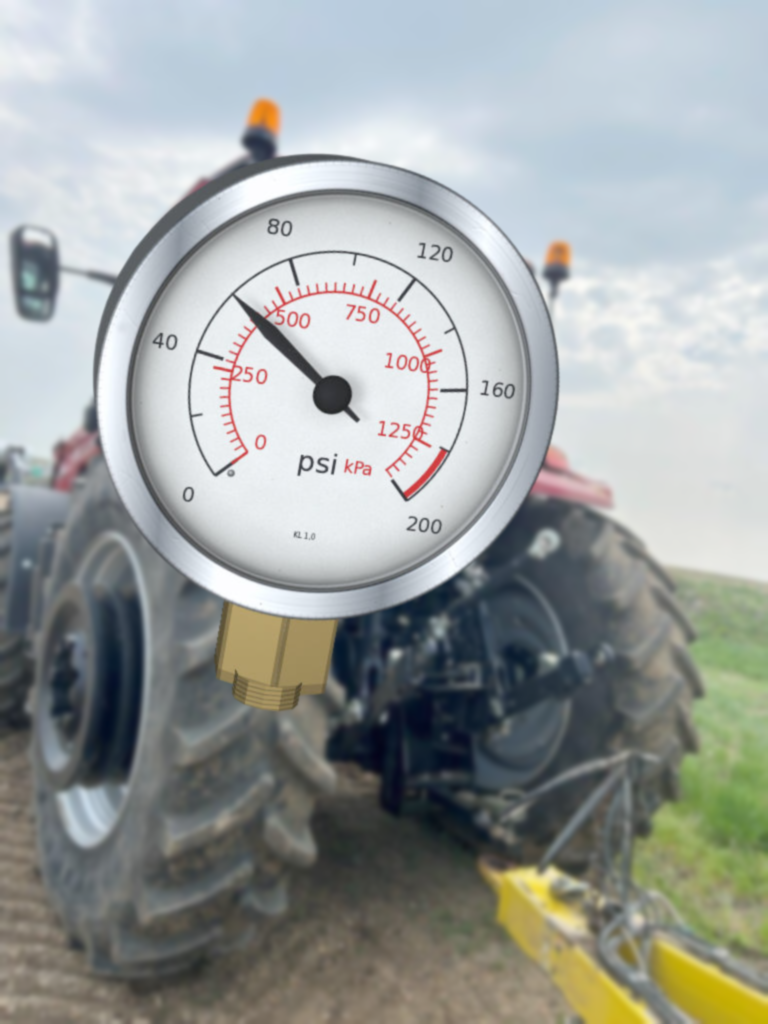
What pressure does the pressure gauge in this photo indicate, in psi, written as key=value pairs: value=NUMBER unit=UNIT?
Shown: value=60 unit=psi
